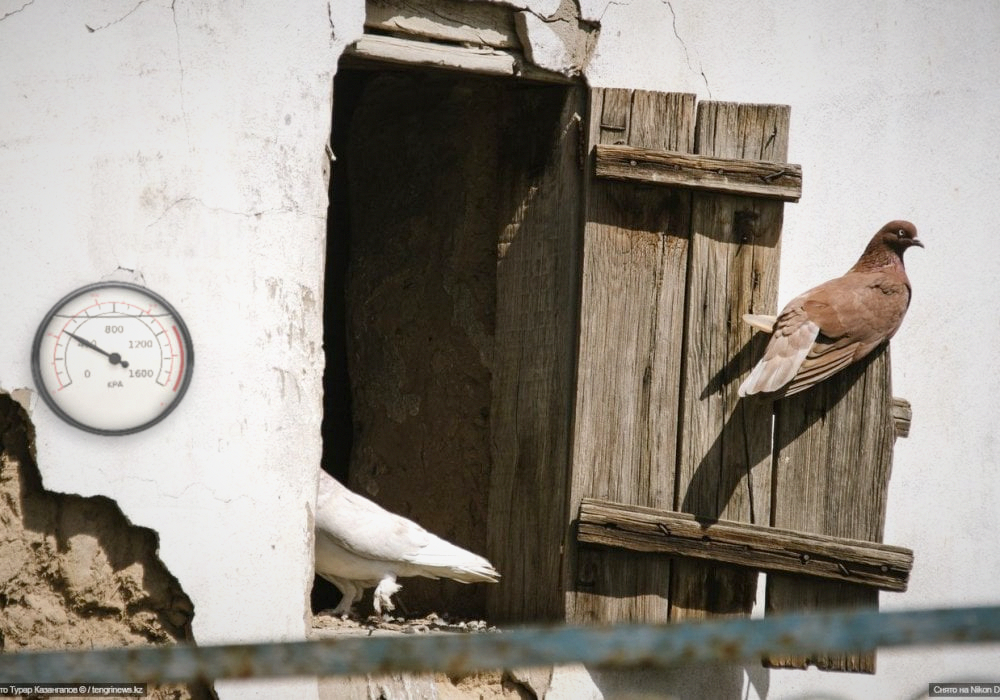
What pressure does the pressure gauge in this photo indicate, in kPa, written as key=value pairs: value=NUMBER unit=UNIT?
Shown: value=400 unit=kPa
